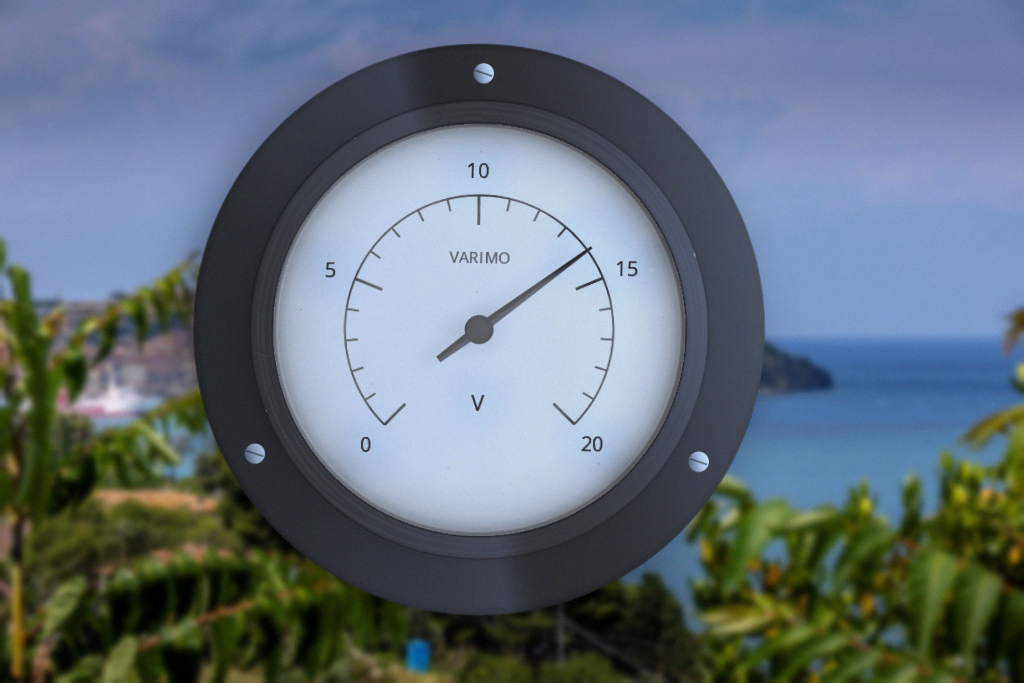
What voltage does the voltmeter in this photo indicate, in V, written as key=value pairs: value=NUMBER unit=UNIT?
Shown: value=14 unit=V
